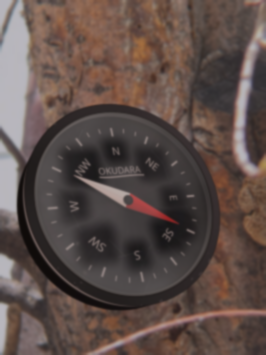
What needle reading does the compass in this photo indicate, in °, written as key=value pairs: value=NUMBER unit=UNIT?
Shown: value=120 unit=°
